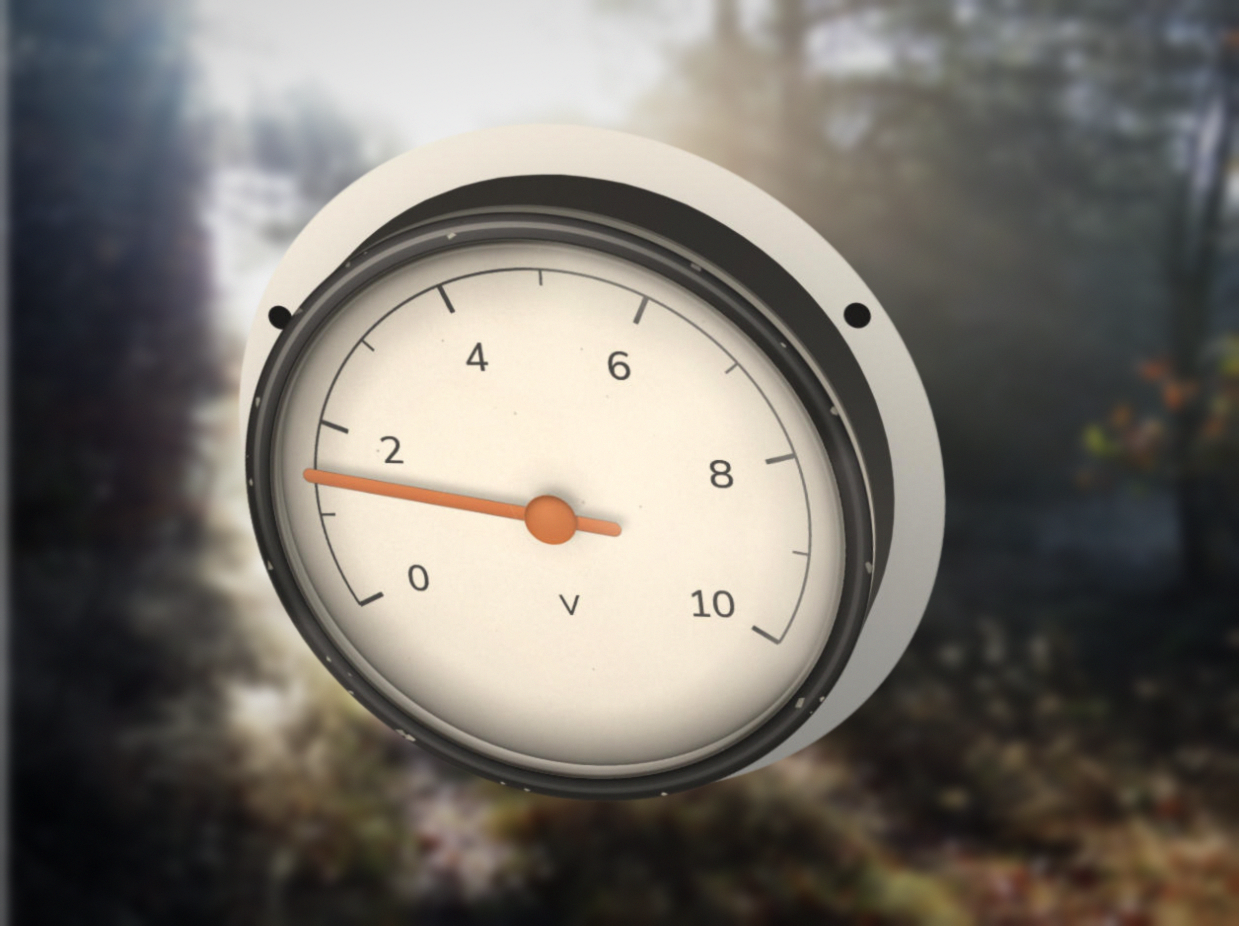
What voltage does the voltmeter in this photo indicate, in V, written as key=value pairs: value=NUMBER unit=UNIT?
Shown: value=1.5 unit=V
